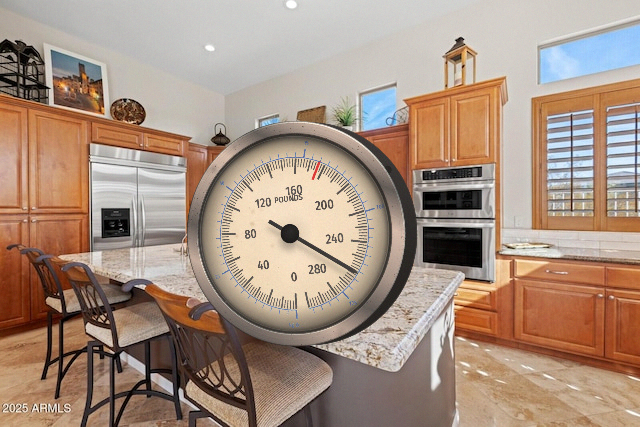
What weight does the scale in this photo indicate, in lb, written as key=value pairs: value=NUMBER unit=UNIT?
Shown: value=260 unit=lb
